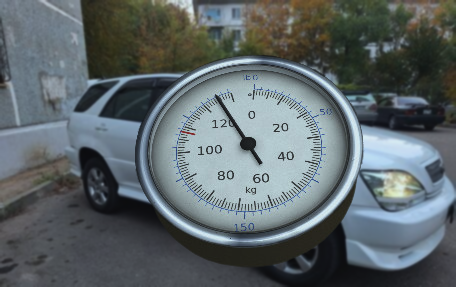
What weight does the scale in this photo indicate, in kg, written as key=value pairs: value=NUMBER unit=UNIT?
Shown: value=125 unit=kg
